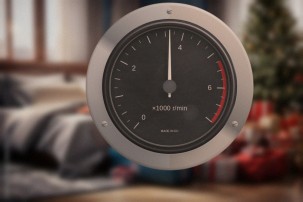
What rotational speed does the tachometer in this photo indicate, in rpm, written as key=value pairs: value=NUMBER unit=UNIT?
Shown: value=3625 unit=rpm
